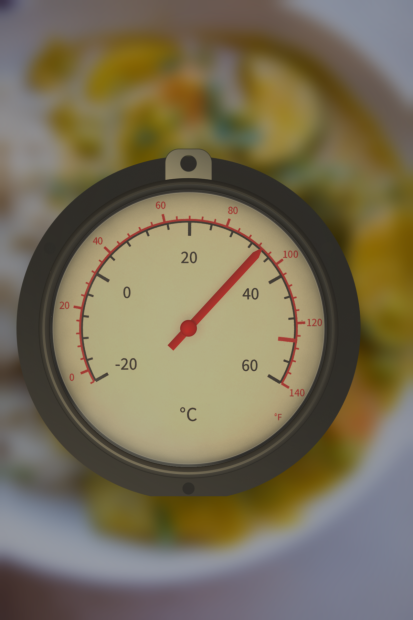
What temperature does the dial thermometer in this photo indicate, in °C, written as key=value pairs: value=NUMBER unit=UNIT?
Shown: value=34 unit=°C
